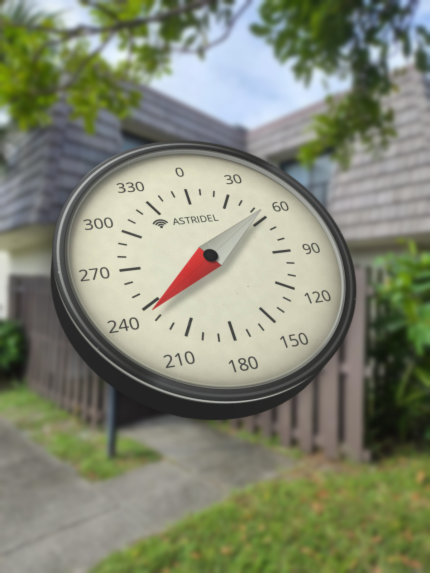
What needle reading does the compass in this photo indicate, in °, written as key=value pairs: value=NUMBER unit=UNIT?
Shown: value=235 unit=°
